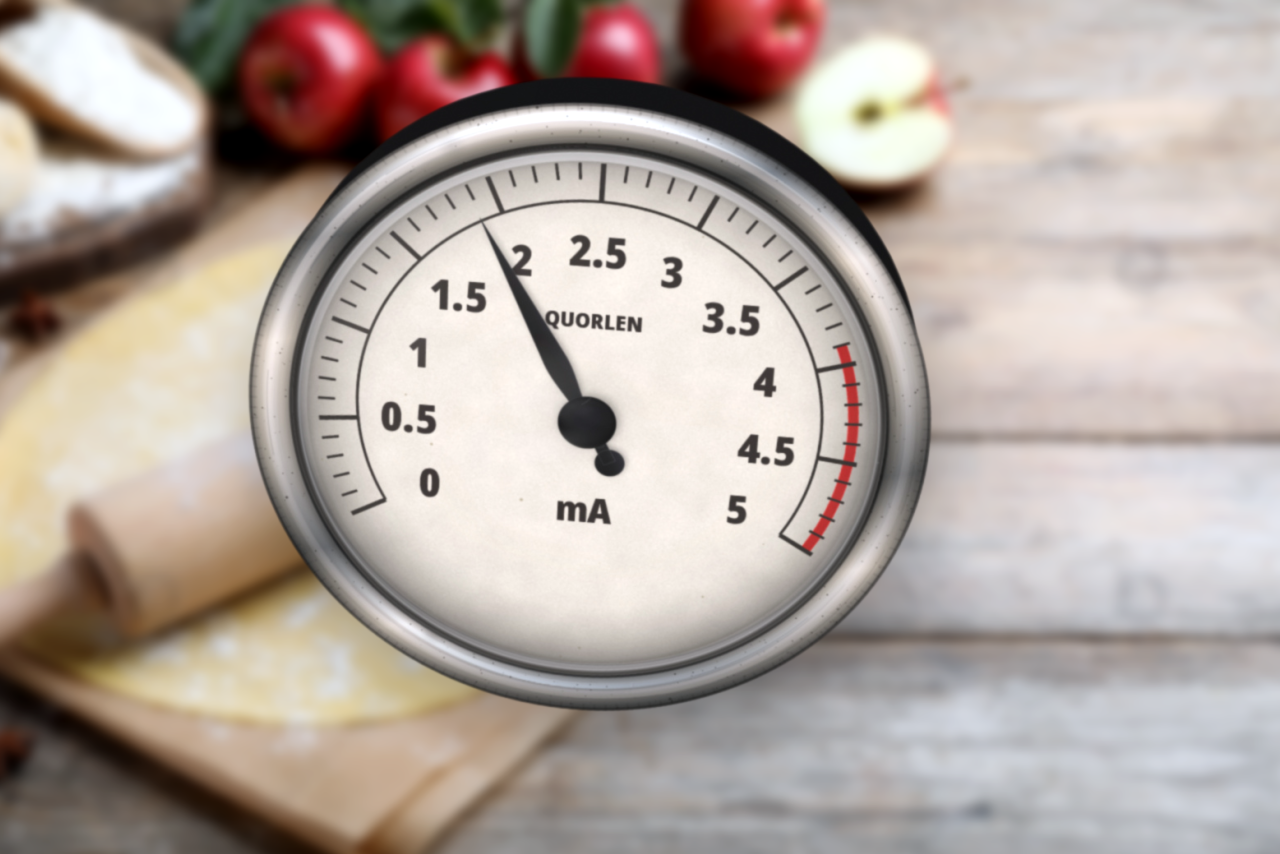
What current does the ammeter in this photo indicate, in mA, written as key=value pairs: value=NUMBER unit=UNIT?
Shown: value=1.9 unit=mA
